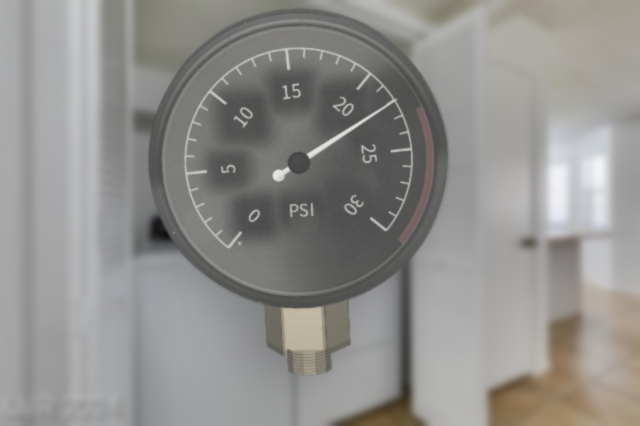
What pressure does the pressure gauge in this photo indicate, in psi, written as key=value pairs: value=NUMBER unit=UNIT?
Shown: value=22 unit=psi
